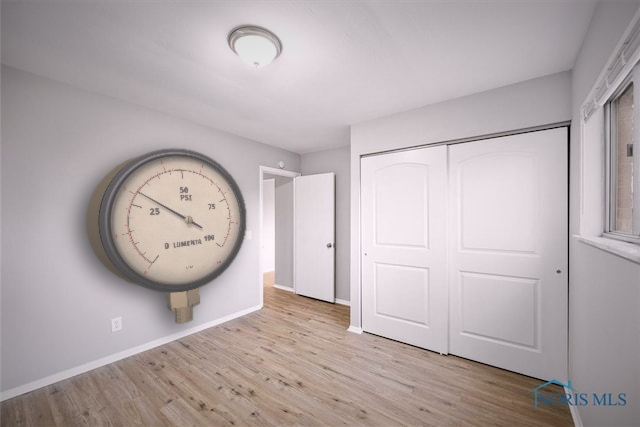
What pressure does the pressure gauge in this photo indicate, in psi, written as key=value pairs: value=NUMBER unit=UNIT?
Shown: value=30 unit=psi
